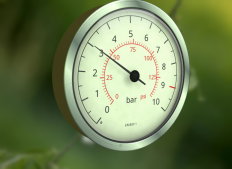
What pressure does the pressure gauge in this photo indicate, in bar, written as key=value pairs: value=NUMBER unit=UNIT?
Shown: value=3 unit=bar
